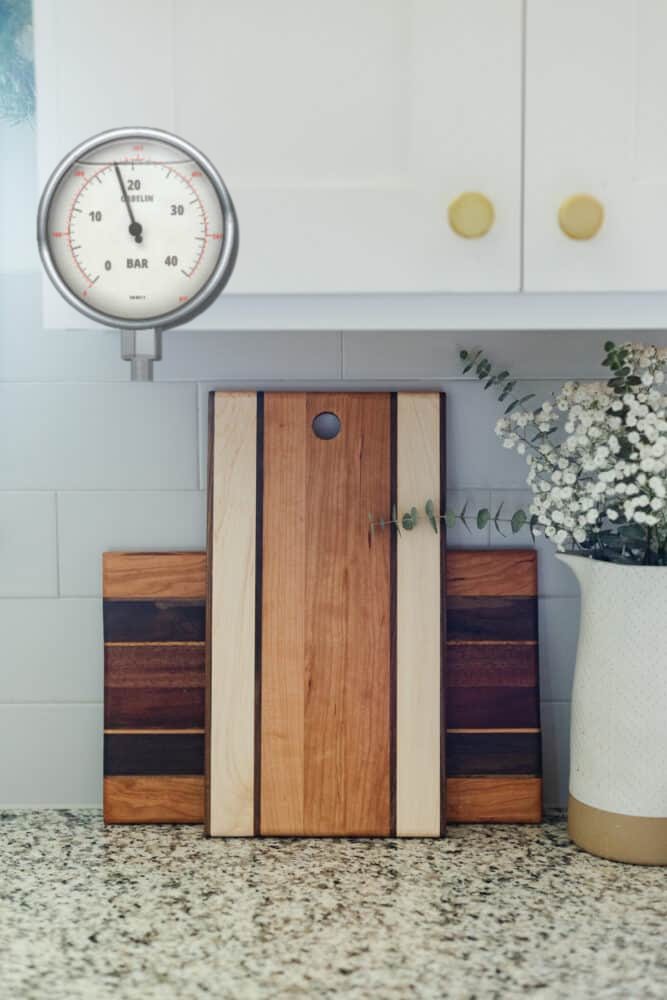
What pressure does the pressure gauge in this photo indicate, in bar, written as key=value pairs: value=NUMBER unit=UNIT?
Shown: value=18 unit=bar
